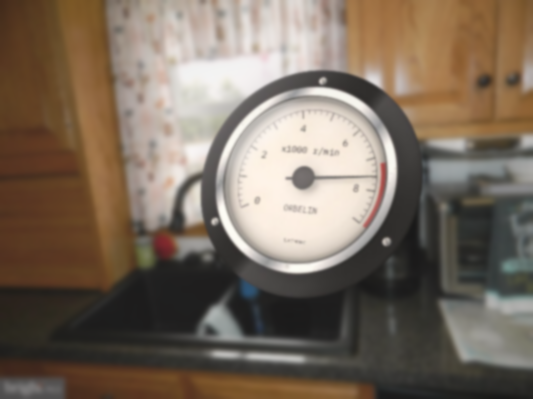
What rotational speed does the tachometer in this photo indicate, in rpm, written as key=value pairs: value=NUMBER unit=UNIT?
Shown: value=7600 unit=rpm
